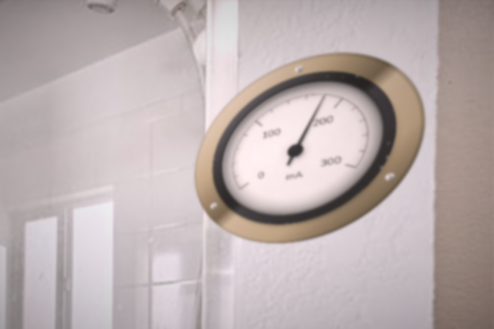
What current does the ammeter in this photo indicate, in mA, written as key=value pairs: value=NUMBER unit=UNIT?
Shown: value=180 unit=mA
